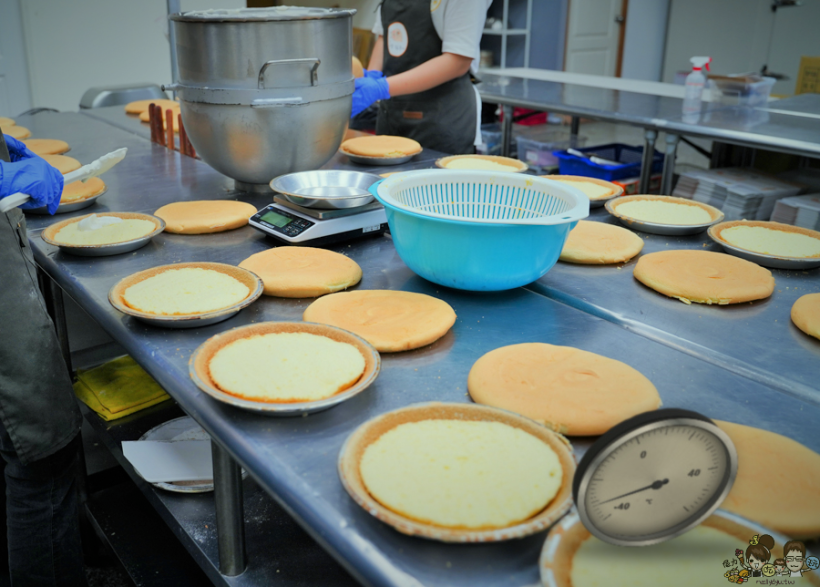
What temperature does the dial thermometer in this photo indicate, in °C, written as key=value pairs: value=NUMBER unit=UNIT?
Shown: value=-30 unit=°C
